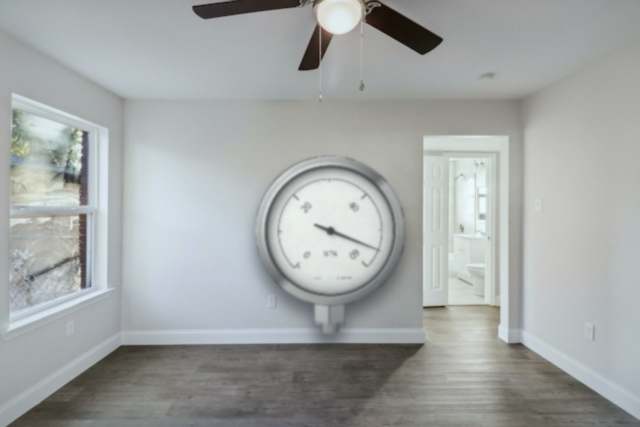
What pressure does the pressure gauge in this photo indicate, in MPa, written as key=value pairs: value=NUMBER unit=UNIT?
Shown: value=55 unit=MPa
